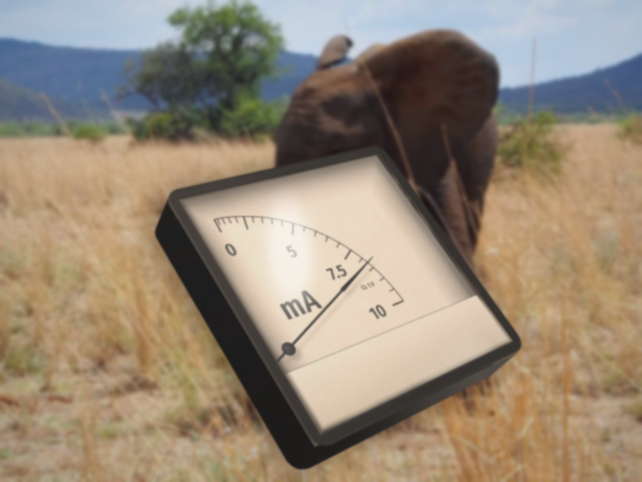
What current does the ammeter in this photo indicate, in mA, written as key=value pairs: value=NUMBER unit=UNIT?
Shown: value=8.25 unit=mA
